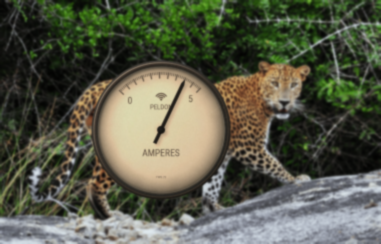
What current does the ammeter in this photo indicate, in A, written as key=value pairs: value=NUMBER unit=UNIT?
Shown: value=4 unit=A
